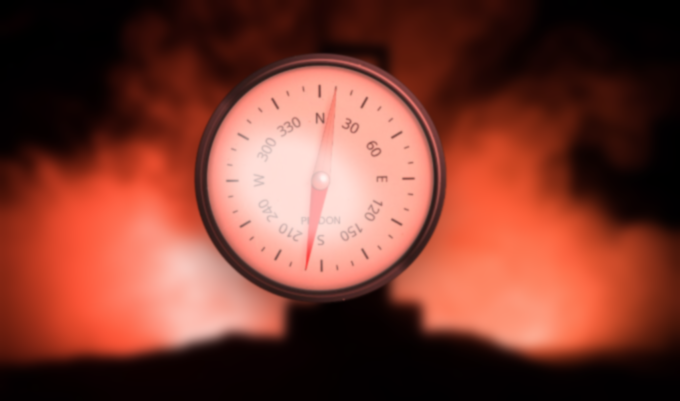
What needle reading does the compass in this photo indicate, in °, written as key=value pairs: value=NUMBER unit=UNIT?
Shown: value=190 unit=°
